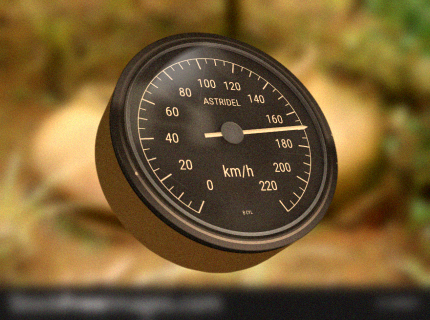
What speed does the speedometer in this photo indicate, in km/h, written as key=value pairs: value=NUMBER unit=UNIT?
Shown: value=170 unit=km/h
